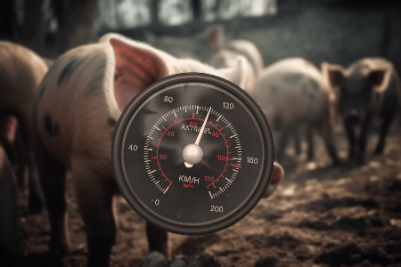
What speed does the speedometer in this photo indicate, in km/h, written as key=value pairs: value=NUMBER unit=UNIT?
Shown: value=110 unit=km/h
